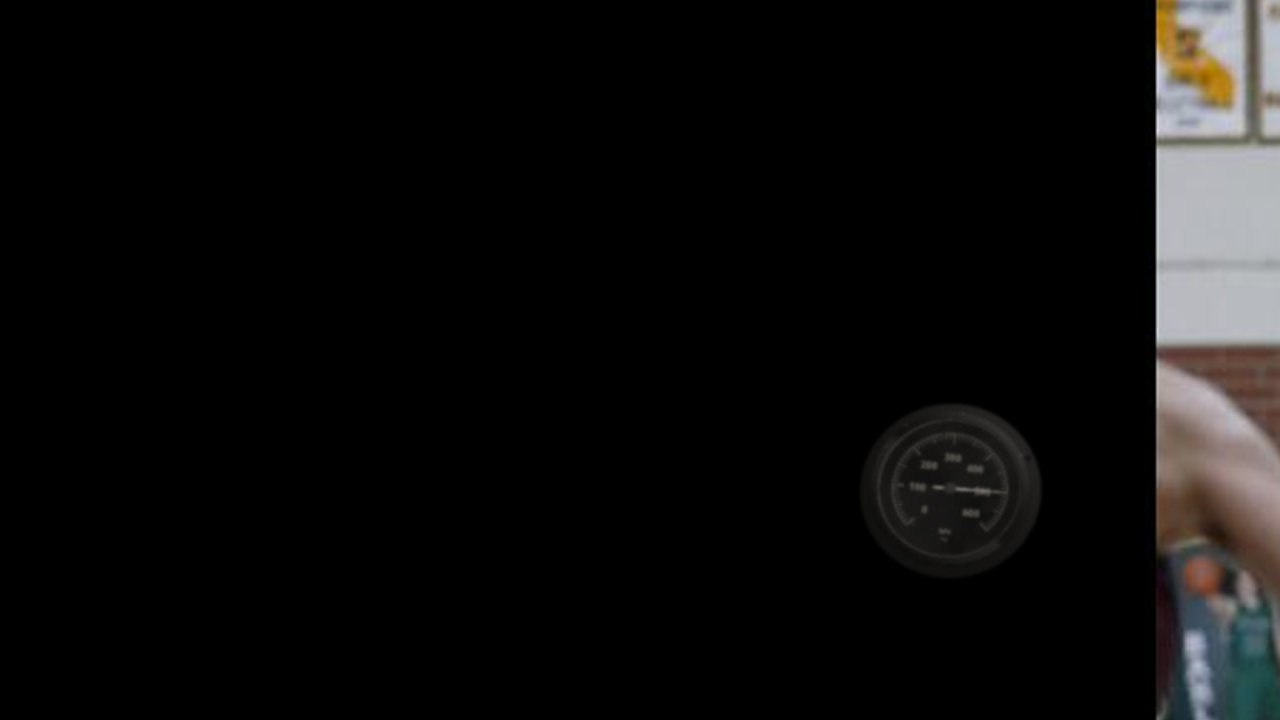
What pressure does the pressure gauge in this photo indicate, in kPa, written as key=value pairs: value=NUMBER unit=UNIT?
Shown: value=500 unit=kPa
